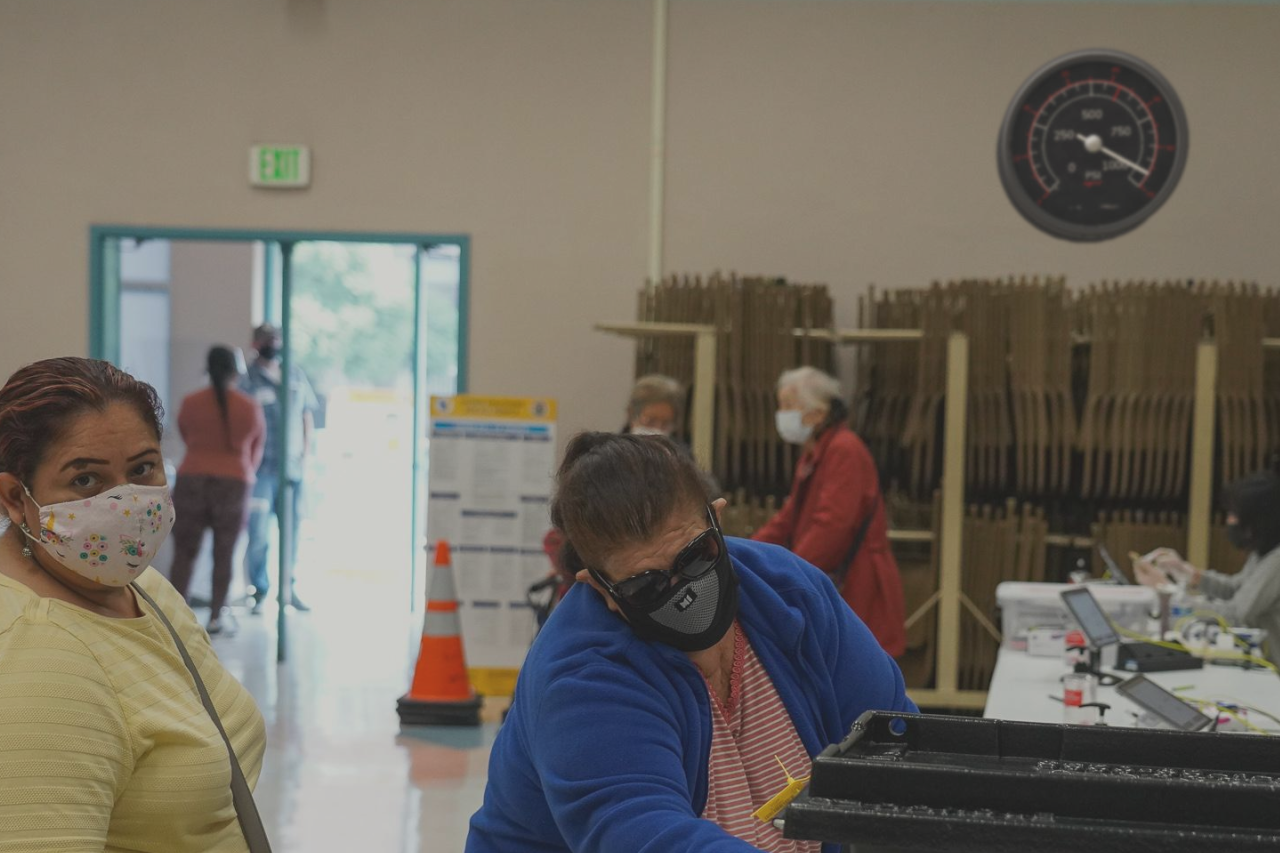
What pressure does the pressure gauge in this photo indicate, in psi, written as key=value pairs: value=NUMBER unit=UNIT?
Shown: value=950 unit=psi
